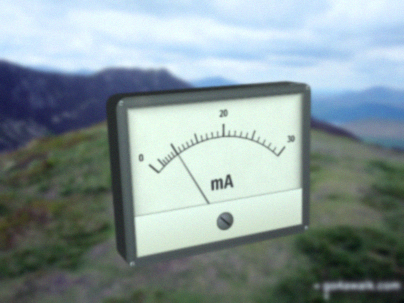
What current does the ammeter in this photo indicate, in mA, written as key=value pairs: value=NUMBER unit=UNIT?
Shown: value=10 unit=mA
